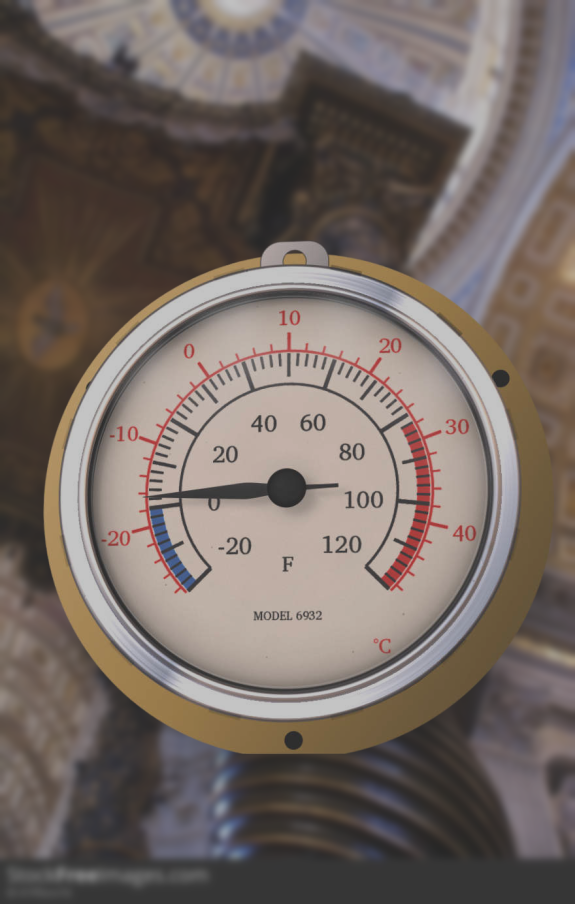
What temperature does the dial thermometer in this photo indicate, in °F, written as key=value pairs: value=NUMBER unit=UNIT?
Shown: value=2 unit=°F
